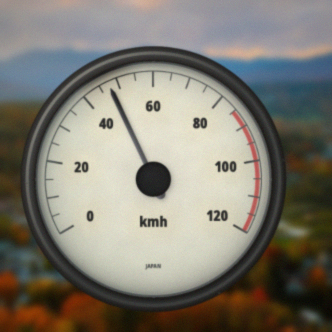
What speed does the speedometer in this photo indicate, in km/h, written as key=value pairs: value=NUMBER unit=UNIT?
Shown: value=47.5 unit=km/h
